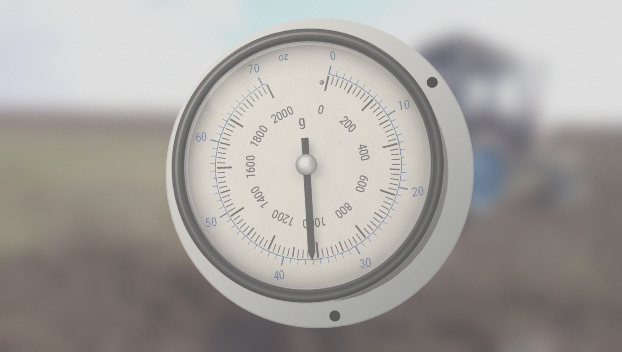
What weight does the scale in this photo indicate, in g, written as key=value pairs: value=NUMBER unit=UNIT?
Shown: value=1020 unit=g
